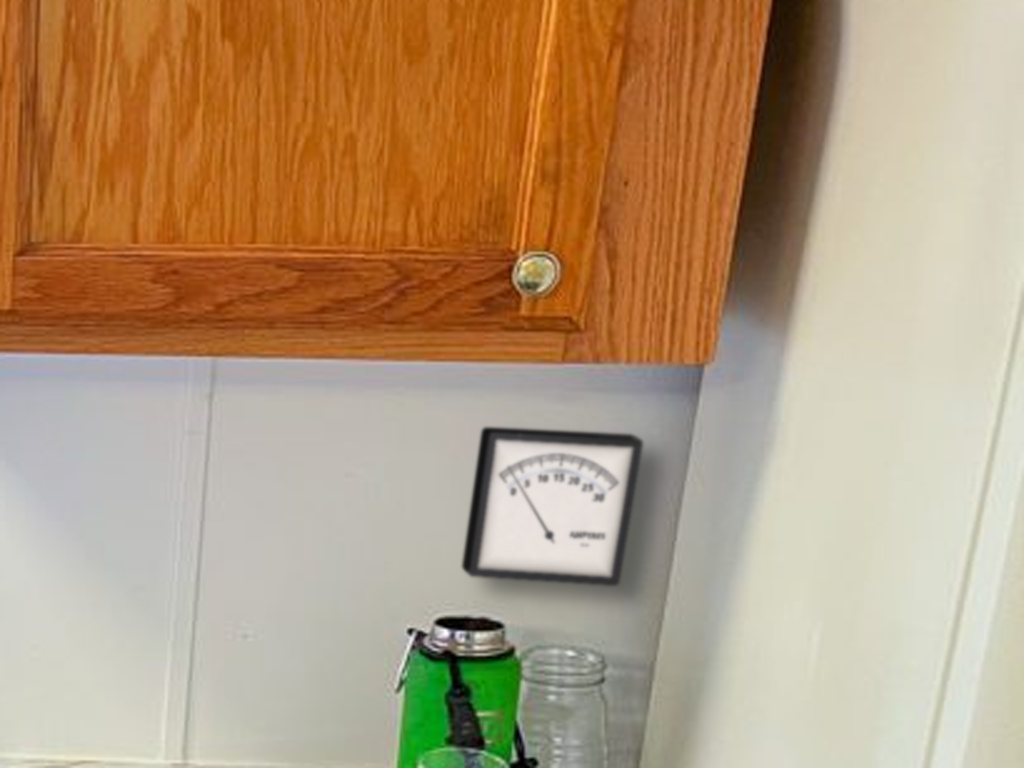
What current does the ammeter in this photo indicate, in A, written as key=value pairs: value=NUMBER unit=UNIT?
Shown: value=2.5 unit=A
